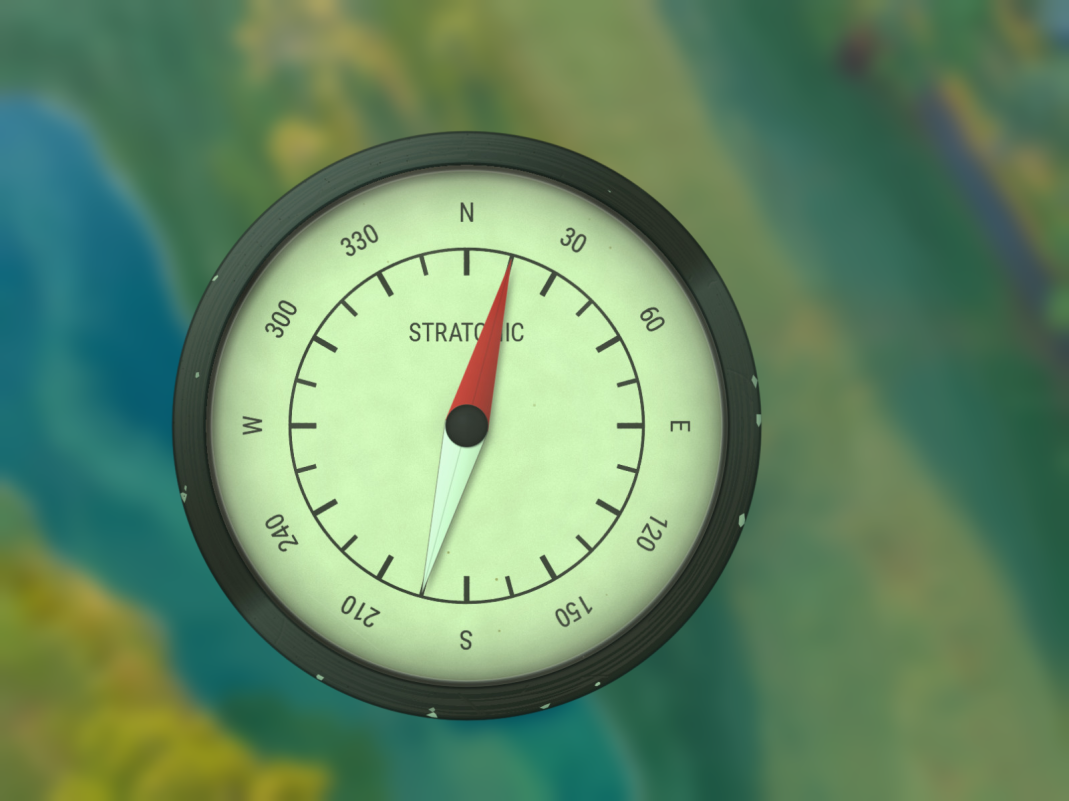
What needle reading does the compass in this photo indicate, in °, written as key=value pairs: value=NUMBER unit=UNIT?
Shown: value=15 unit=°
